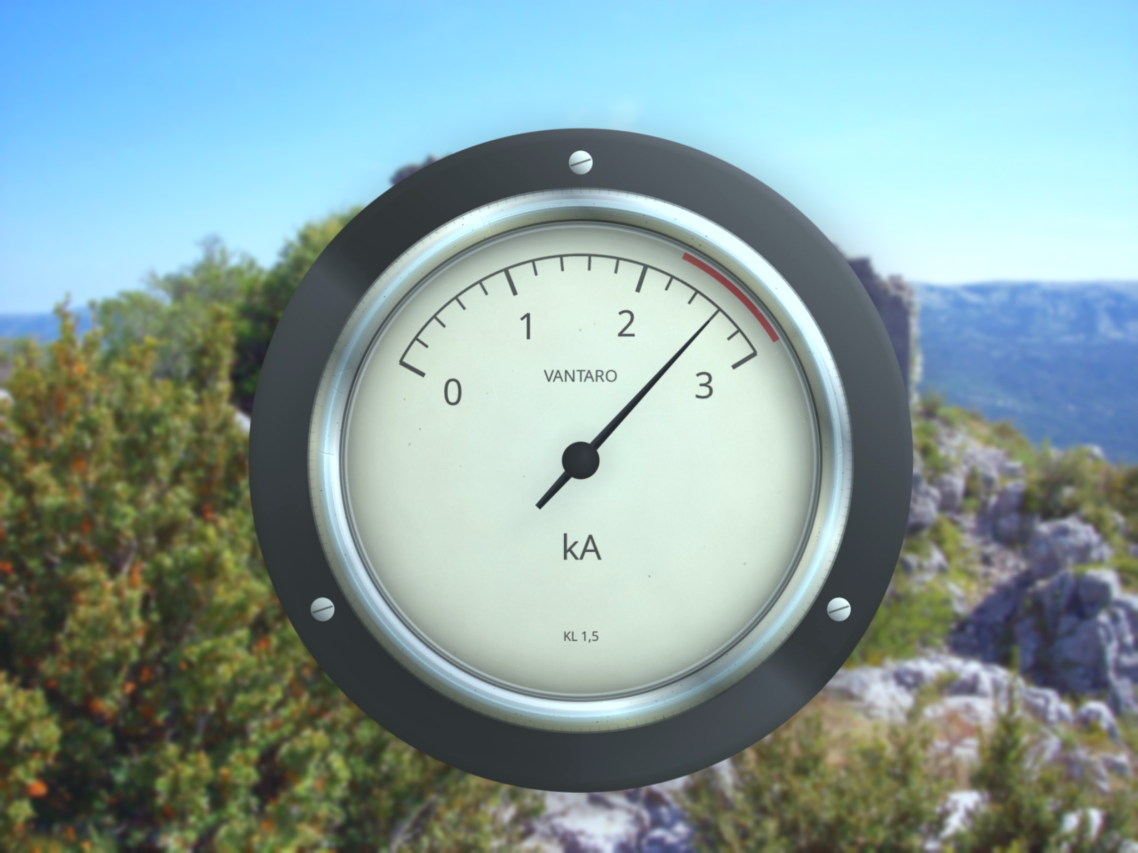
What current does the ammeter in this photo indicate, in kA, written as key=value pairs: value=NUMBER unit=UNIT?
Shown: value=2.6 unit=kA
